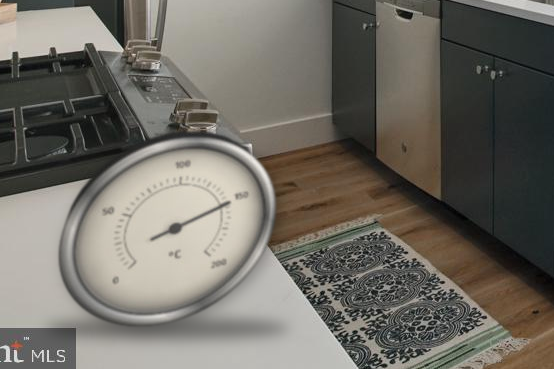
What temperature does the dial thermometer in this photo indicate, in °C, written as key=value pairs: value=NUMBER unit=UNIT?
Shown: value=150 unit=°C
